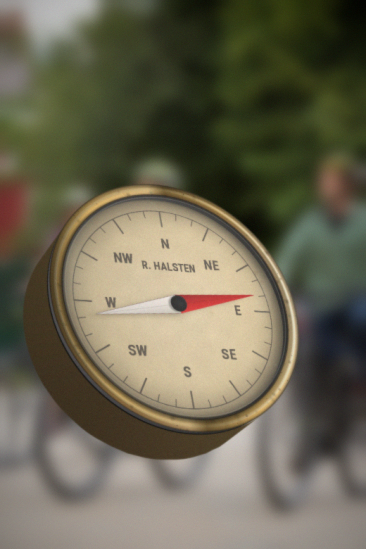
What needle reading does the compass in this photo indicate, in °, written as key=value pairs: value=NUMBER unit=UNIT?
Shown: value=80 unit=°
